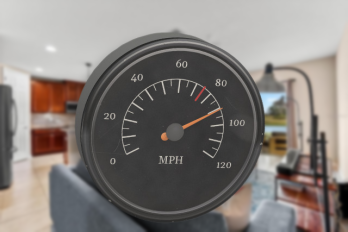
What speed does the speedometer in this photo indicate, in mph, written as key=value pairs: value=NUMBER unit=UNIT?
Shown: value=90 unit=mph
